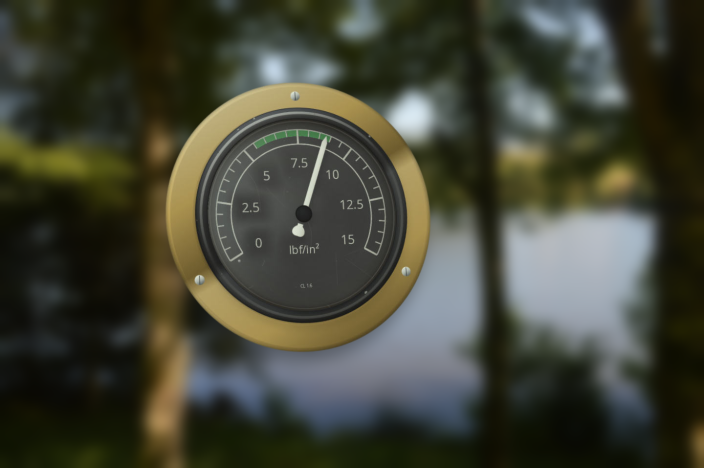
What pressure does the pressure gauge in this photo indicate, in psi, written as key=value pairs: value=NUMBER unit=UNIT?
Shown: value=8.75 unit=psi
